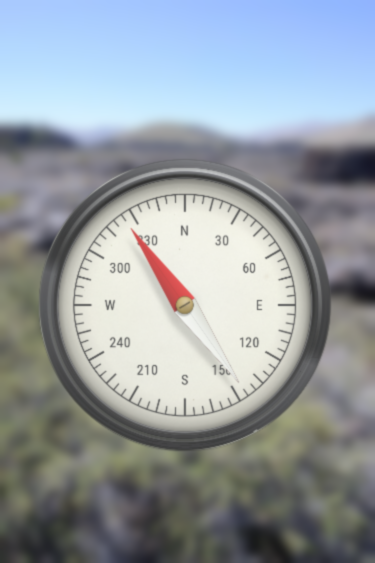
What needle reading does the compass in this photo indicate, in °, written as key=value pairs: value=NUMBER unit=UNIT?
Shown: value=325 unit=°
